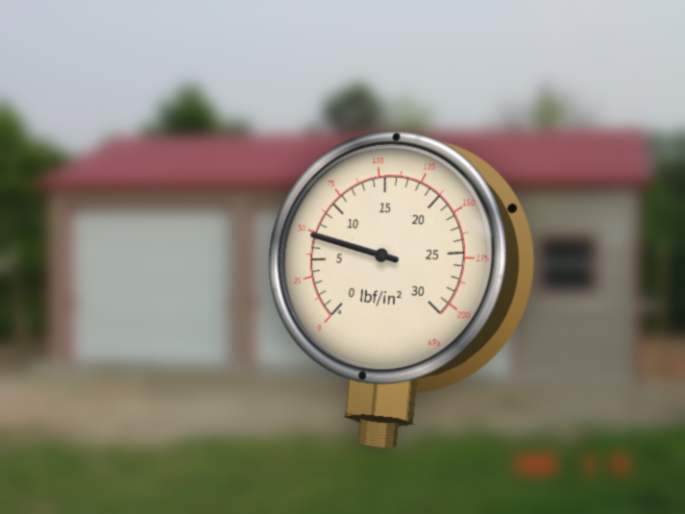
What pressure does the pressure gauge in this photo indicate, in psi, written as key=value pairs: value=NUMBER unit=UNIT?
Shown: value=7 unit=psi
